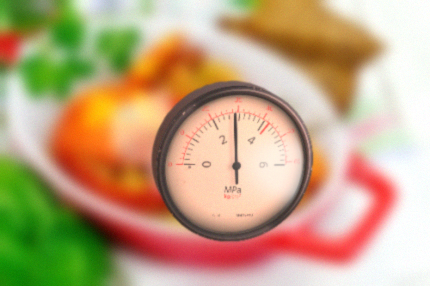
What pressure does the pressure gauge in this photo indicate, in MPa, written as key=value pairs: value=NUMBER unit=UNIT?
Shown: value=2.8 unit=MPa
